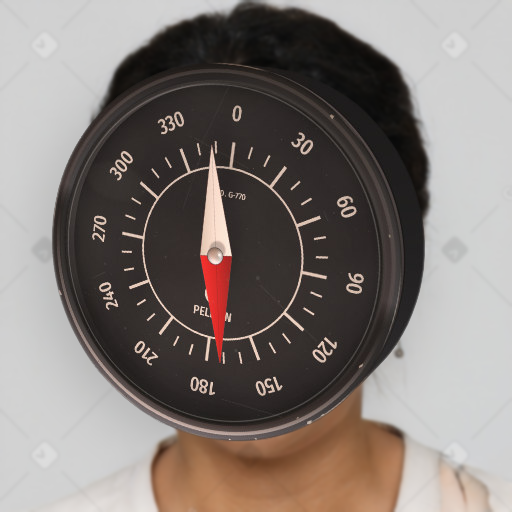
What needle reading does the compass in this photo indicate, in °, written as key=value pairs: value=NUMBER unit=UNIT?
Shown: value=170 unit=°
